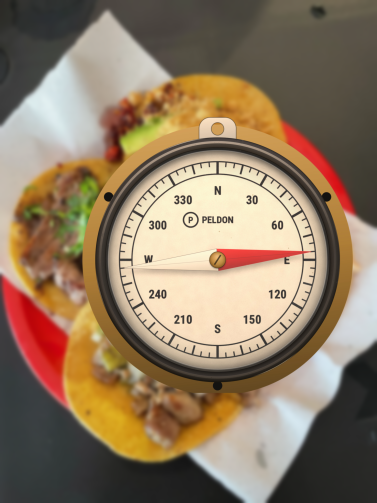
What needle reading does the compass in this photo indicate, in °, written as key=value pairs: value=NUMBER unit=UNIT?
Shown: value=85 unit=°
